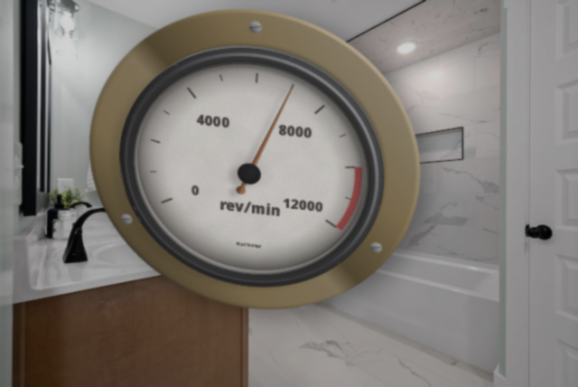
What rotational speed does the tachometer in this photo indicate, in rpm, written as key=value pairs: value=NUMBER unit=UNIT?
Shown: value=7000 unit=rpm
